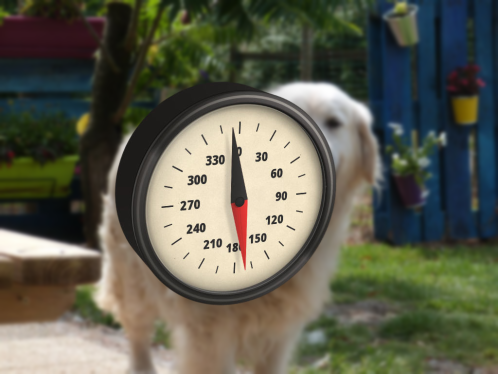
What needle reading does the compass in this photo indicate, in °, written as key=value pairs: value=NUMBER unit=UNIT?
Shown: value=172.5 unit=°
